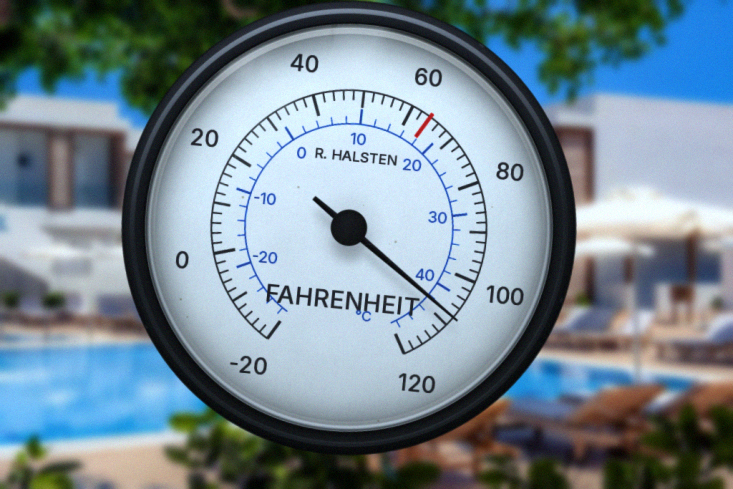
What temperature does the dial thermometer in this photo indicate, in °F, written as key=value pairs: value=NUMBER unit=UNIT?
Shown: value=108 unit=°F
